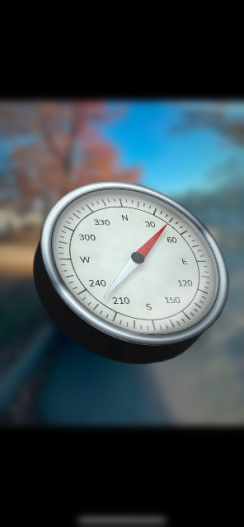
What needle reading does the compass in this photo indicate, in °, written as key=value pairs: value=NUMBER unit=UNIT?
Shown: value=45 unit=°
